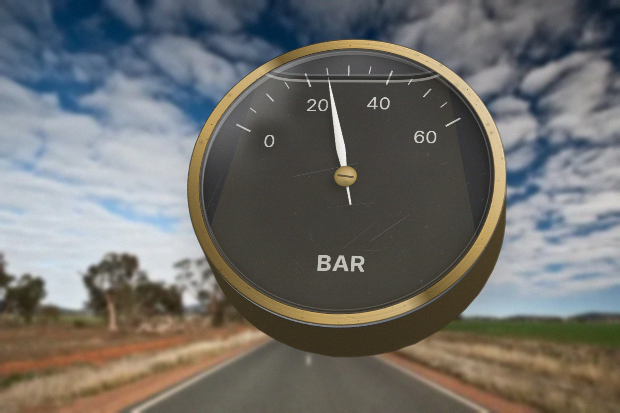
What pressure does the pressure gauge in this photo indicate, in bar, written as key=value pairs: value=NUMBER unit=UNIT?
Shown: value=25 unit=bar
